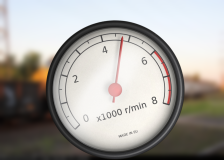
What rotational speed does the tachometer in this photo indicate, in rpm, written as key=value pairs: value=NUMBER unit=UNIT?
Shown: value=4750 unit=rpm
